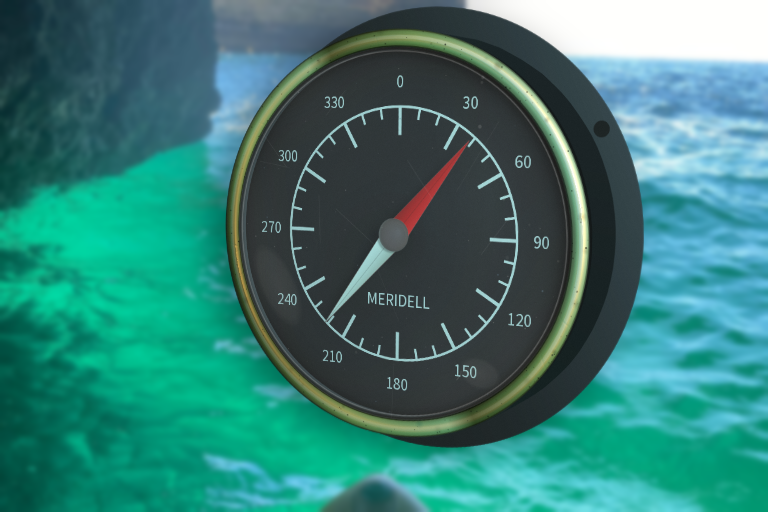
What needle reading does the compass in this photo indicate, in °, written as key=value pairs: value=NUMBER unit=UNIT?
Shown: value=40 unit=°
